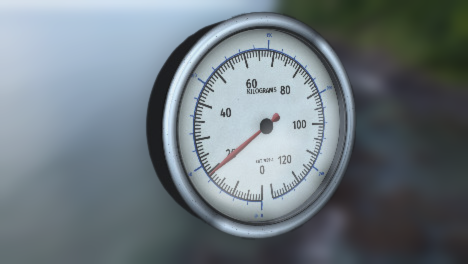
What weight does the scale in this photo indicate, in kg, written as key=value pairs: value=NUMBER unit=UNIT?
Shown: value=20 unit=kg
